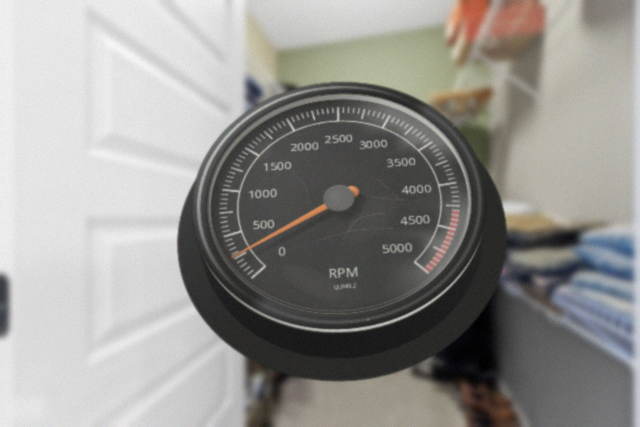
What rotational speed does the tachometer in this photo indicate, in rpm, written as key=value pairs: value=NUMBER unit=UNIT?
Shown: value=250 unit=rpm
